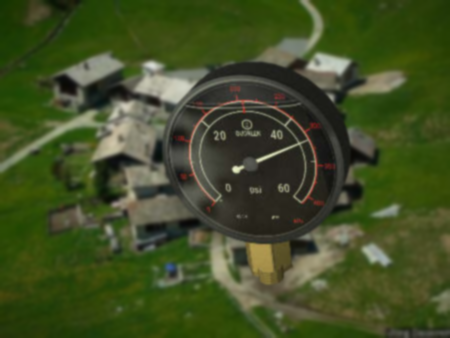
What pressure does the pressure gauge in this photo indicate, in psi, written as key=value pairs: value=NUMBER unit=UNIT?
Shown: value=45 unit=psi
